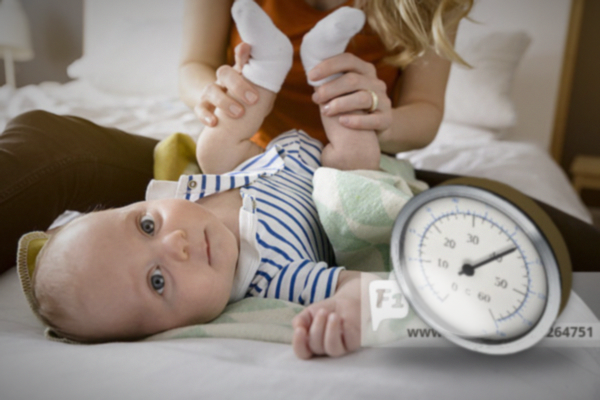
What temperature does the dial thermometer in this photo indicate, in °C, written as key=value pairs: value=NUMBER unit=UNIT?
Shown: value=40 unit=°C
